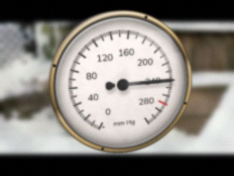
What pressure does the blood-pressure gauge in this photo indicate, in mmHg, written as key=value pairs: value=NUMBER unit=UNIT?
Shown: value=240 unit=mmHg
